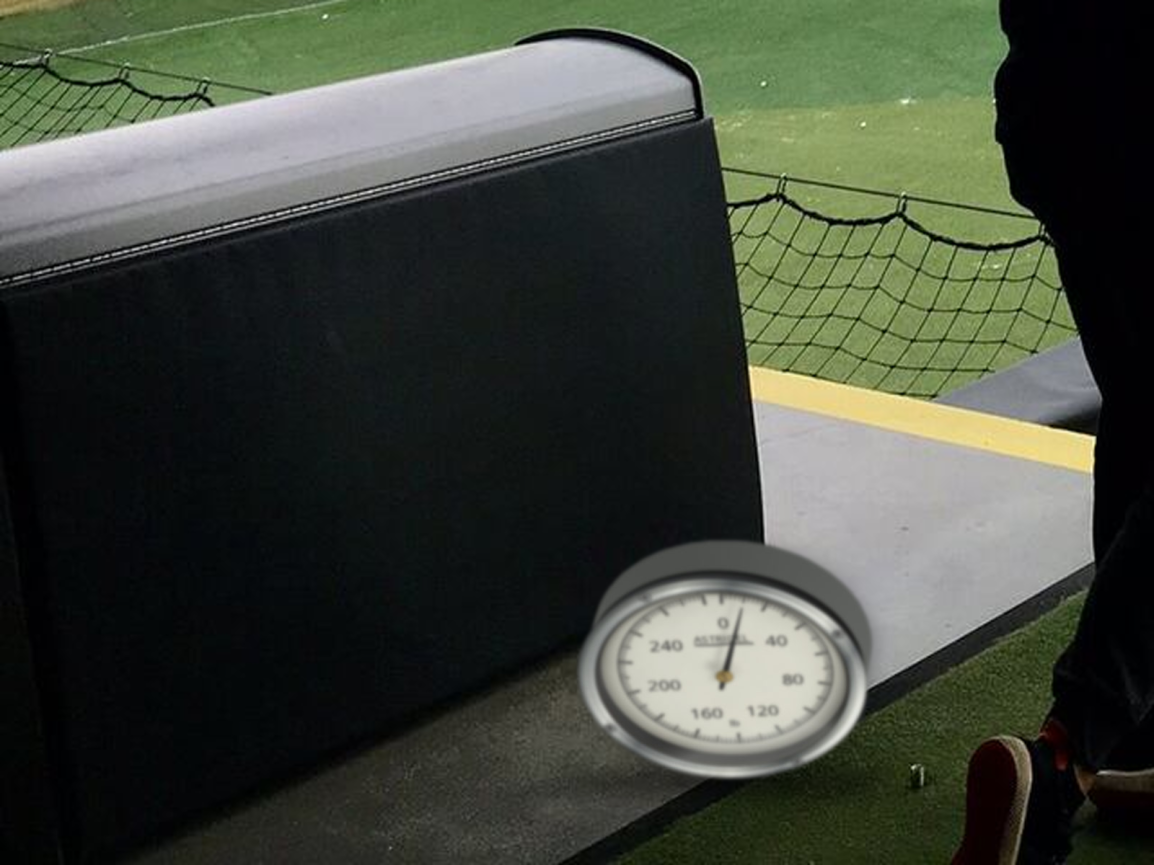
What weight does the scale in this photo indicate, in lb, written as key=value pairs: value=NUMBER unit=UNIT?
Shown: value=10 unit=lb
